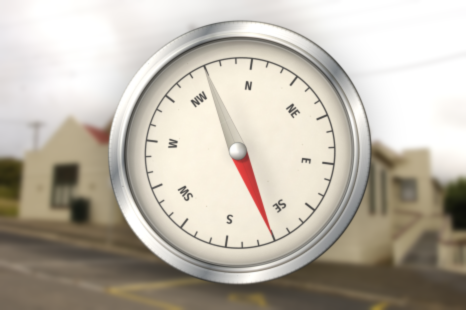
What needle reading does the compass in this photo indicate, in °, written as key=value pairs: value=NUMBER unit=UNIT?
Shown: value=150 unit=°
